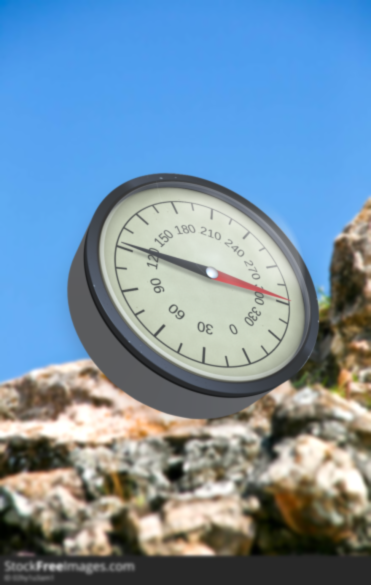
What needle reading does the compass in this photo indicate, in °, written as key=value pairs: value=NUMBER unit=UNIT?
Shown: value=300 unit=°
